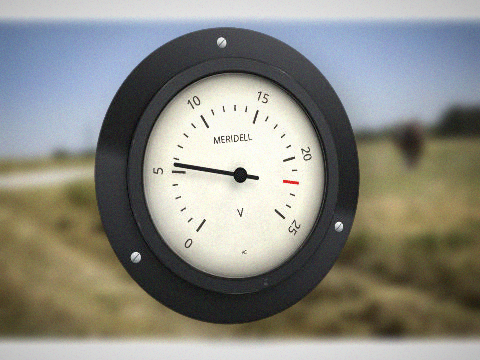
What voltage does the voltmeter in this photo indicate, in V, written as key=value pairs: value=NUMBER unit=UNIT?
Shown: value=5.5 unit=V
